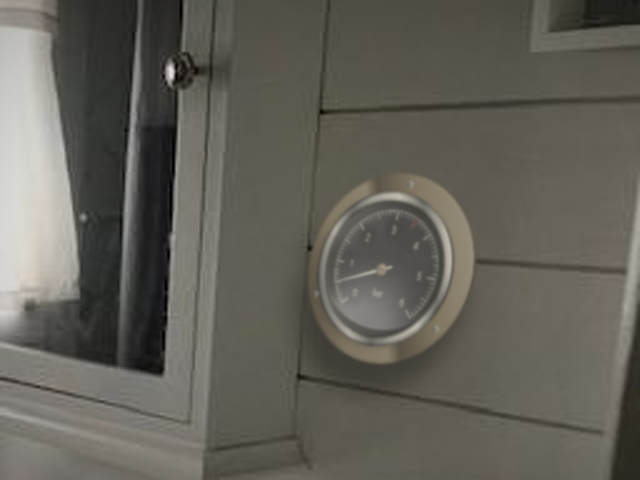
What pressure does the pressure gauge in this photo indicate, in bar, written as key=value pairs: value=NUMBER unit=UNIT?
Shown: value=0.5 unit=bar
